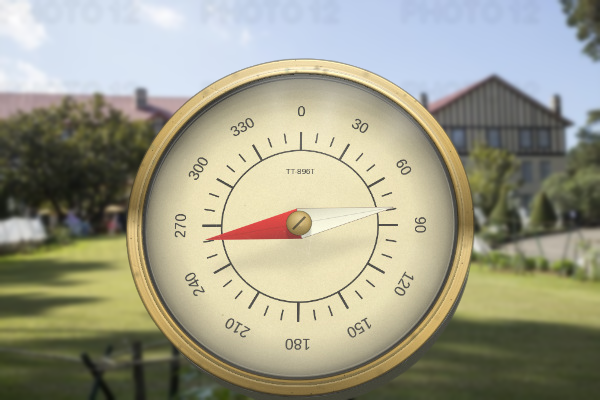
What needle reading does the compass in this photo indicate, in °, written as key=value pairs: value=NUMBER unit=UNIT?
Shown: value=260 unit=°
